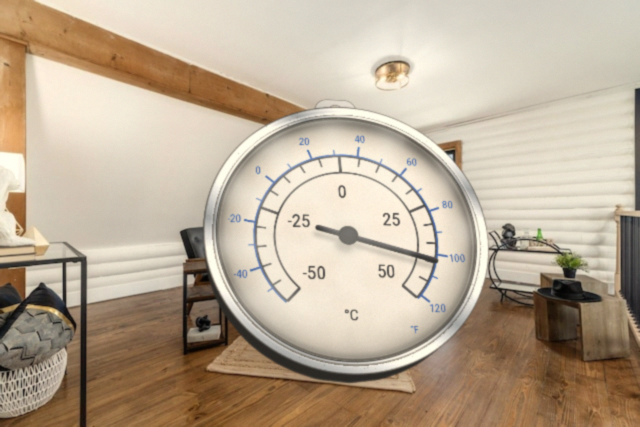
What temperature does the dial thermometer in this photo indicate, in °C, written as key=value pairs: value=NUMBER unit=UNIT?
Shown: value=40 unit=°C
